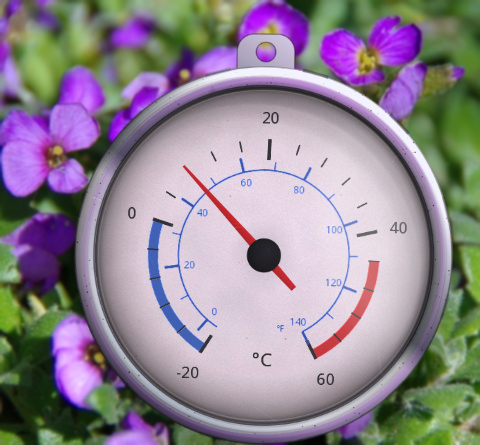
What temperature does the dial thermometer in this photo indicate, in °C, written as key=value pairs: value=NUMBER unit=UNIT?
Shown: value=8 unit=°C
